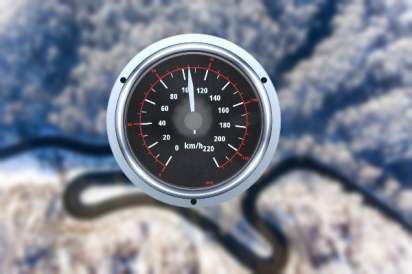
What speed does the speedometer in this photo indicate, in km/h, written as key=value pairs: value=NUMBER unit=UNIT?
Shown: value=105 unit=km/h
